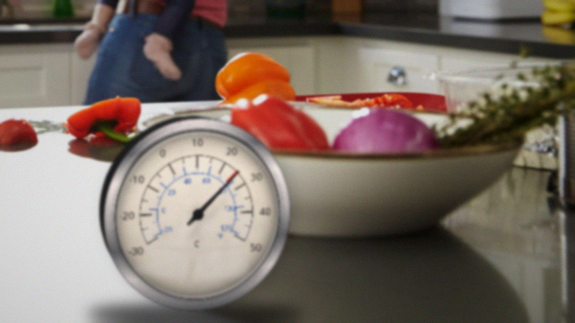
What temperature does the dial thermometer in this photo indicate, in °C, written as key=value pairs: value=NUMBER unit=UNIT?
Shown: value=25 unit=°C
